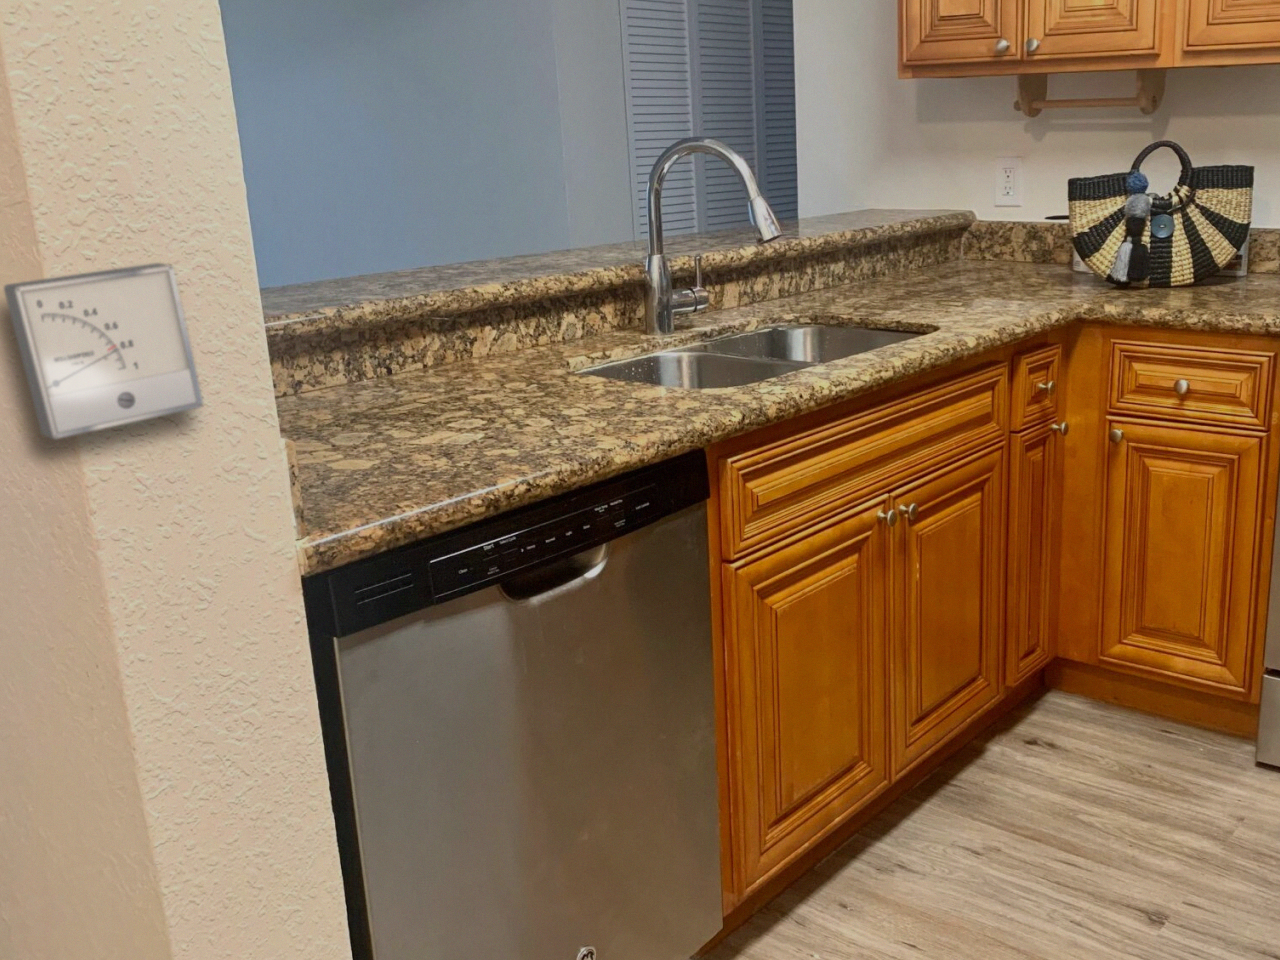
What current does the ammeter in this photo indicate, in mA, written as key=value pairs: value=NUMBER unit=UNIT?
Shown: value=0.8 unit=mA
